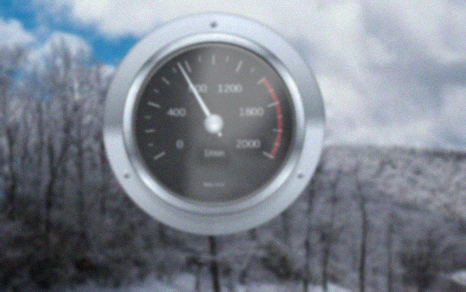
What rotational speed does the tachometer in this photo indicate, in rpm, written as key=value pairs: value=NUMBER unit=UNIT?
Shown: value=750 unit=rpm
